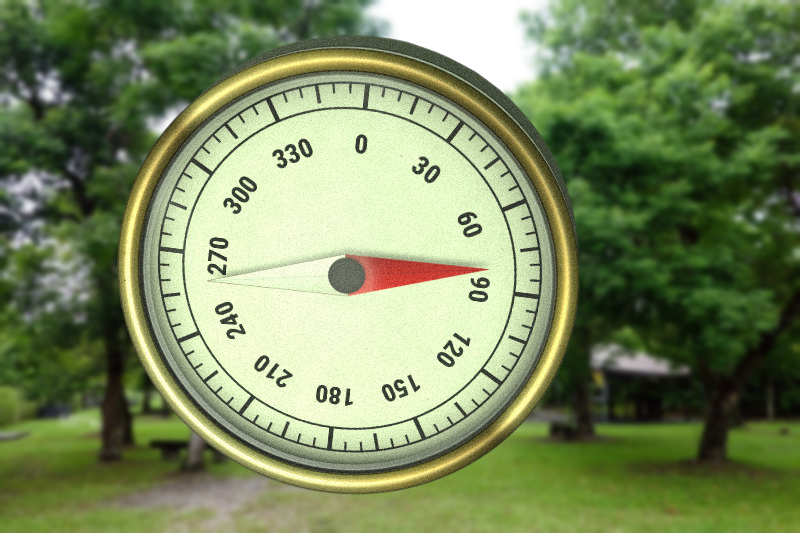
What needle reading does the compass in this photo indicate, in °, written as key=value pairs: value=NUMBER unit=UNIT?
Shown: value=80 unit=°
